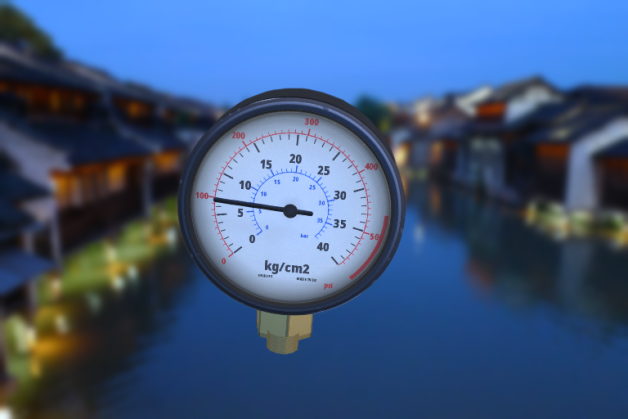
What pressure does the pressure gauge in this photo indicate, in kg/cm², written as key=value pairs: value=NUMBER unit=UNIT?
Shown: value=7 unit=kg/cm²
